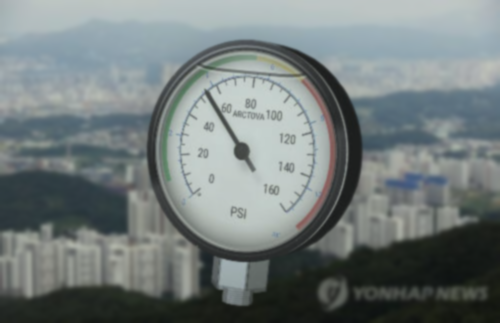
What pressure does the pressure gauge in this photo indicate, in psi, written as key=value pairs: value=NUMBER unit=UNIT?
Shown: value=55 unit=psi
